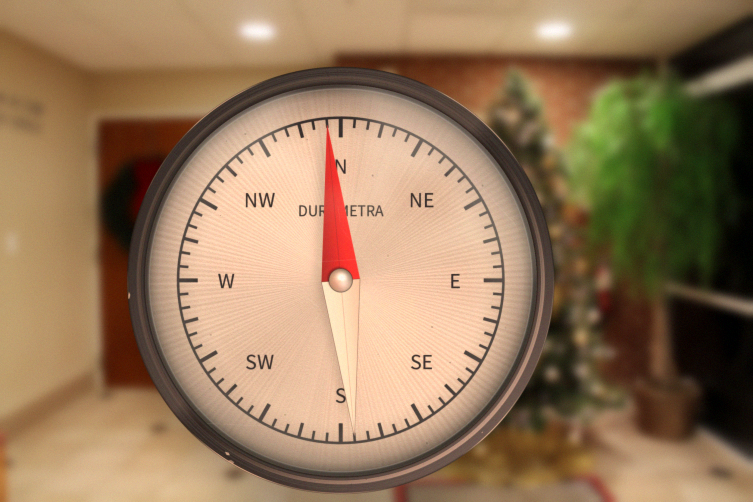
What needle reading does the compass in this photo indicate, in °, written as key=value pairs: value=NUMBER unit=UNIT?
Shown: value=355 unit=°
